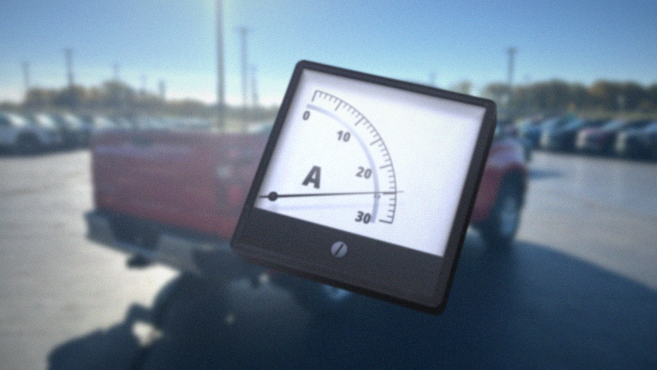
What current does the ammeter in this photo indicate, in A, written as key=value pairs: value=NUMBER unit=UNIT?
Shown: value=25 unit=A
